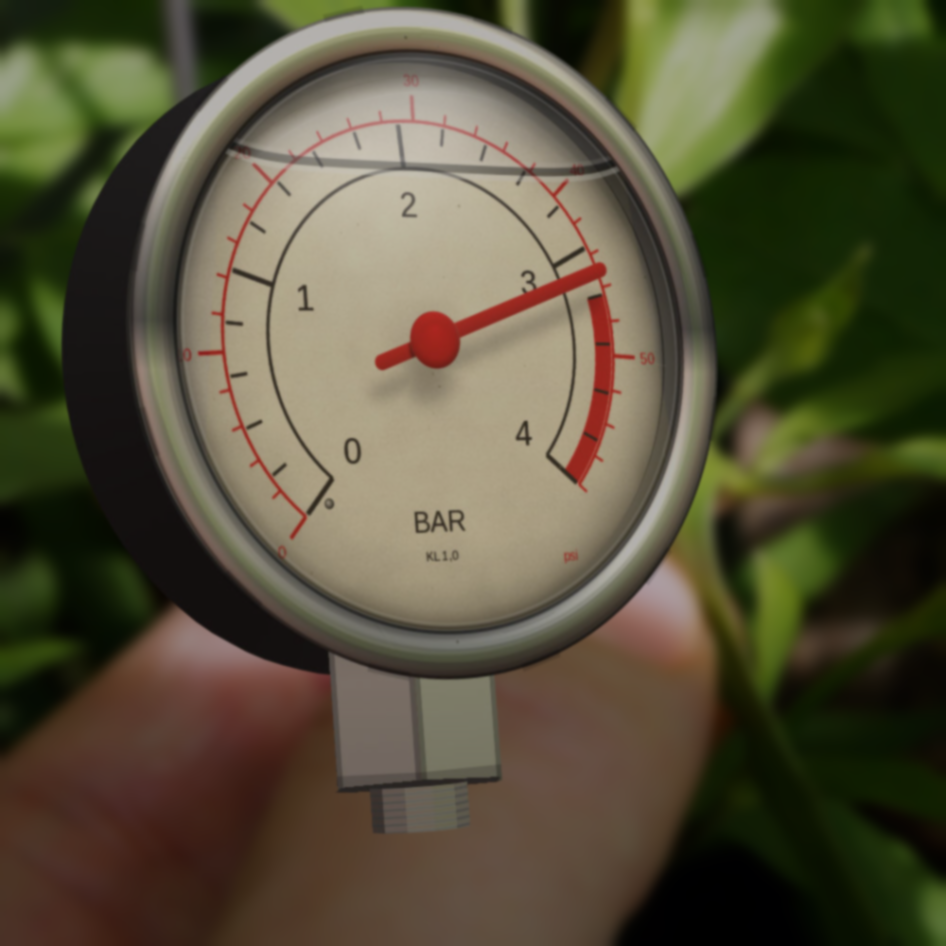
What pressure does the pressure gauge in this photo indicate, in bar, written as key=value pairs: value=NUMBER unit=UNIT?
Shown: value=3.1 unit=bar
